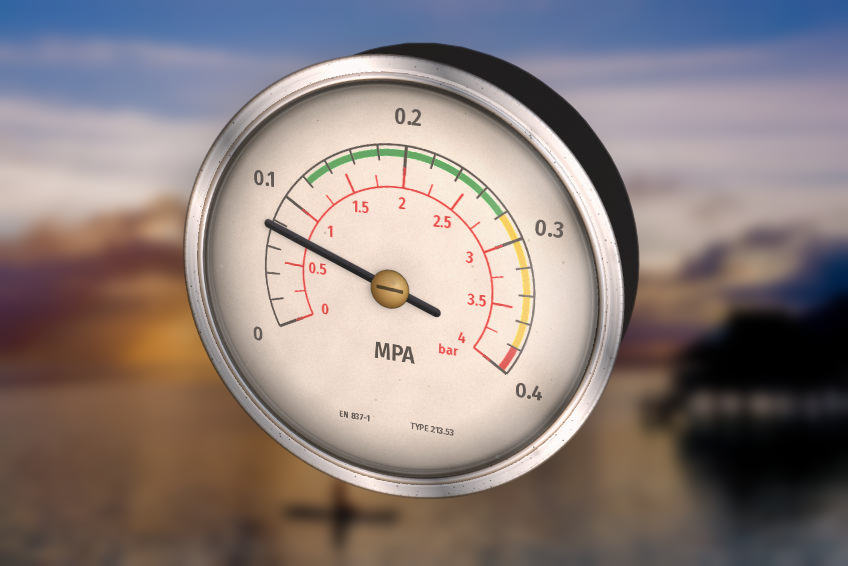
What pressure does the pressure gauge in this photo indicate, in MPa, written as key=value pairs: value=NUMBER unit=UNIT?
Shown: value=0.08 unit=MPa
